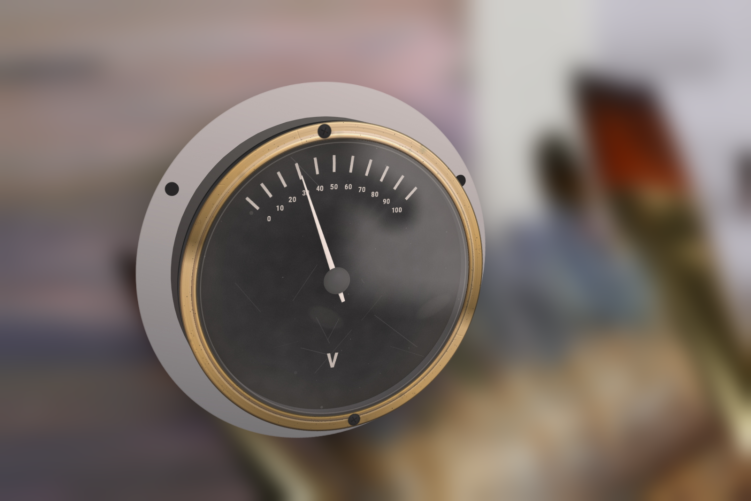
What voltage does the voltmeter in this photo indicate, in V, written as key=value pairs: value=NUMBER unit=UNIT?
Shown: value=30 unit=V
